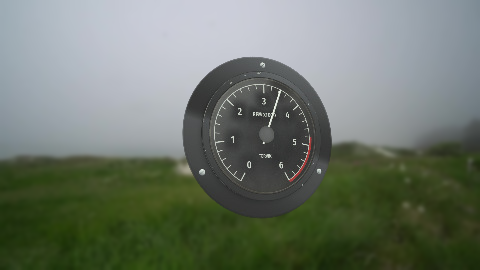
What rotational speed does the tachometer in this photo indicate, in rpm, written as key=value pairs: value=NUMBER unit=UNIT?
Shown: value=3400 unit=rpm
